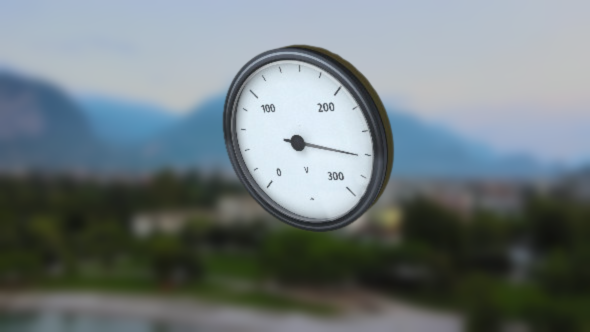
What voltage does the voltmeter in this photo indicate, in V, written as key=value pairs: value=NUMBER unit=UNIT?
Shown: value=260 unit=V
